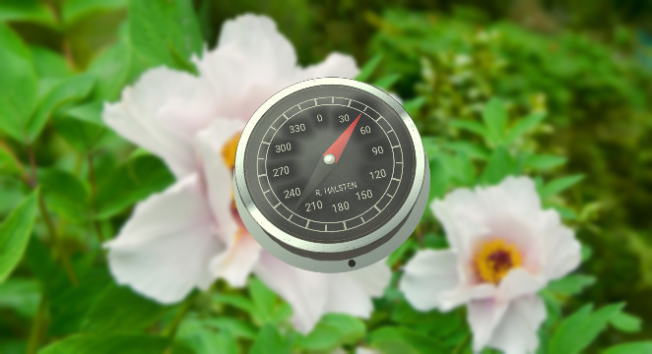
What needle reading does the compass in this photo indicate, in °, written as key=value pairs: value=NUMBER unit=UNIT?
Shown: value=45 unit=°
